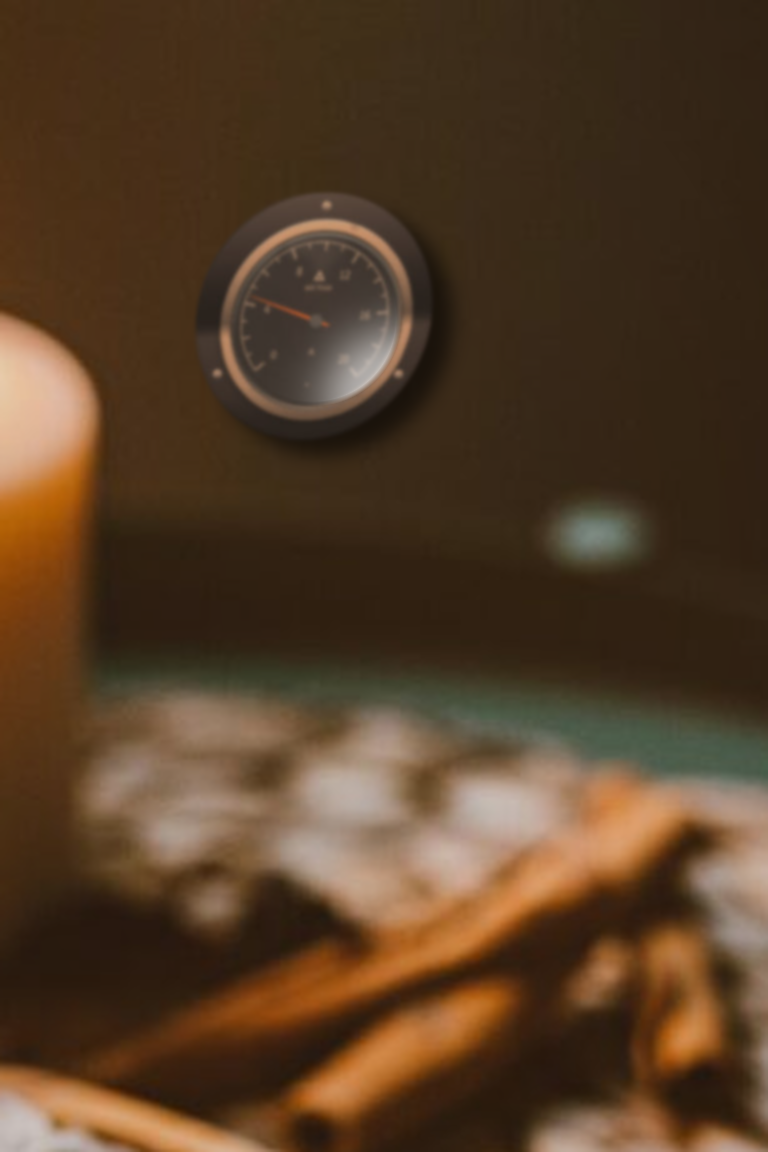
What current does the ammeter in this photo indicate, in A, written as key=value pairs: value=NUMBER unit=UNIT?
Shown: value=4.5 unit=A
